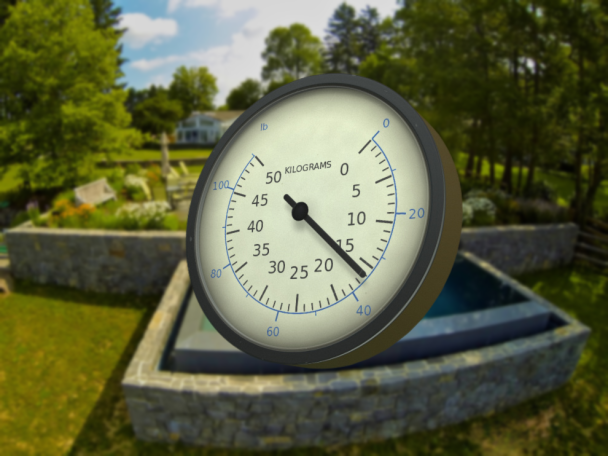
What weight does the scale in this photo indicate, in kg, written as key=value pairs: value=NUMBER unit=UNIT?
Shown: value=16 unit=kg
